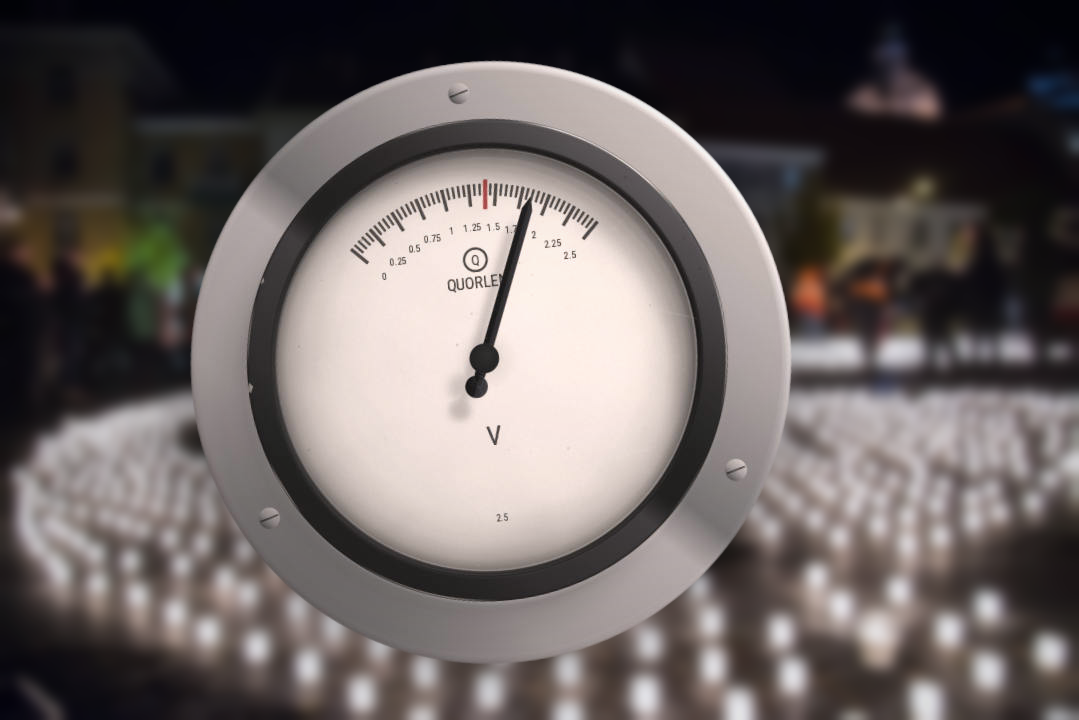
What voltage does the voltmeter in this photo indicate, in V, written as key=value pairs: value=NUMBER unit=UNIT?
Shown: value=1.85 unit=V
